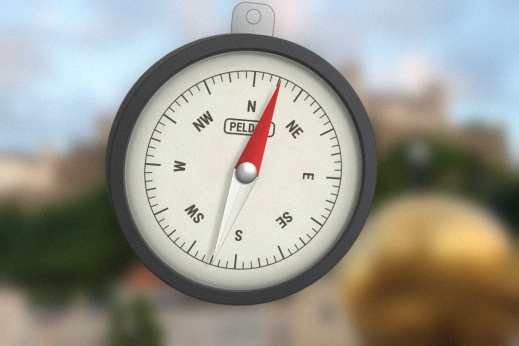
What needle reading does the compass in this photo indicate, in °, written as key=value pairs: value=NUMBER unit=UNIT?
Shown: value=15 unit=°
